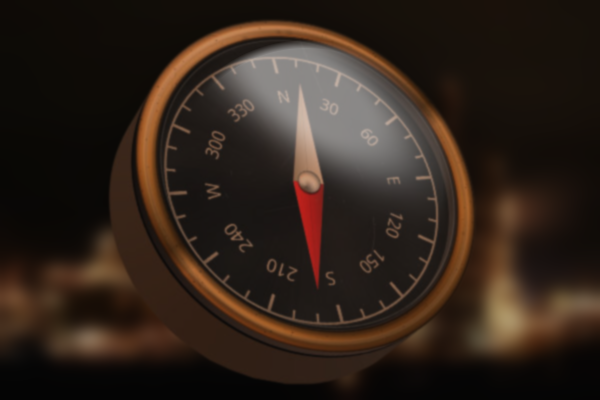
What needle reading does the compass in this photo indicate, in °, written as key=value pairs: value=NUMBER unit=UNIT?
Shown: value=190 unit=°
